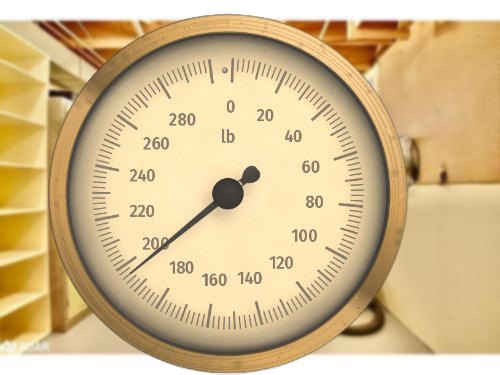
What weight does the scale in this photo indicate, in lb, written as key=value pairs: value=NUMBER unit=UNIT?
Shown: value=196 unit=lb
